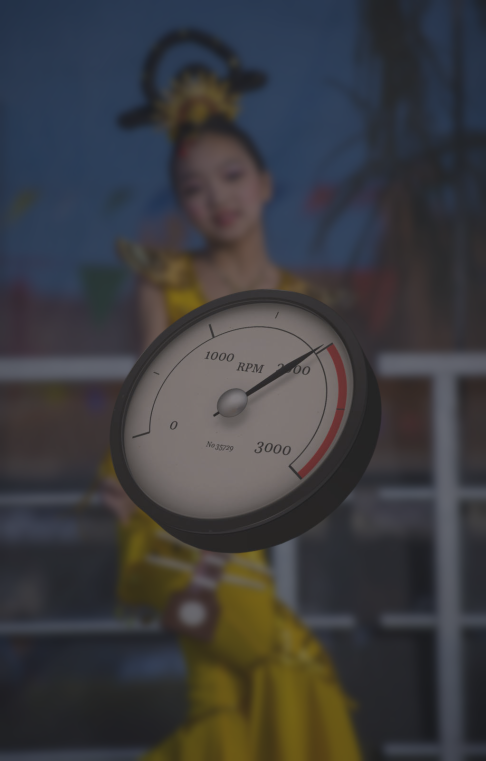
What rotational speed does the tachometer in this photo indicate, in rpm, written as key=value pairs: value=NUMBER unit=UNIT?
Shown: value=2000 unit=rpm
